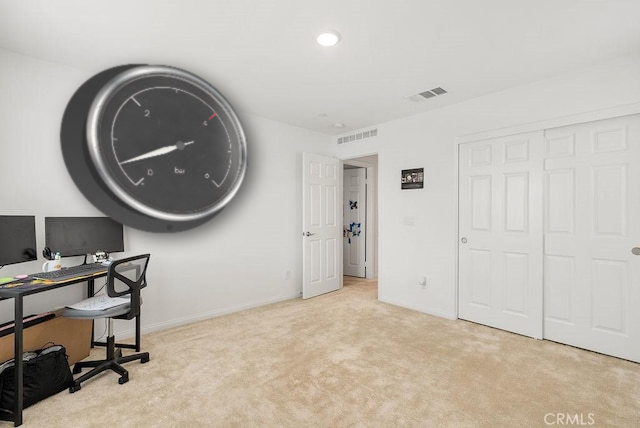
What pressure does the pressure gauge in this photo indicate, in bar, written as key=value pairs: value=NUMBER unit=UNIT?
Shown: value=0.5 unit=bar
